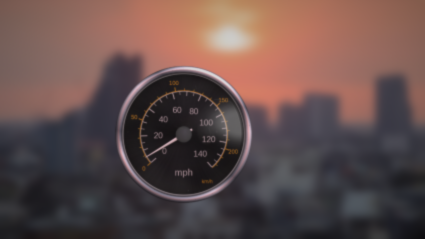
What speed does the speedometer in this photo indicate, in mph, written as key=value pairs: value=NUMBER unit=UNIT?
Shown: value=5 unit=mph
